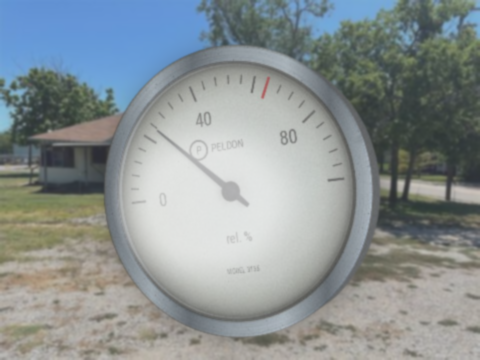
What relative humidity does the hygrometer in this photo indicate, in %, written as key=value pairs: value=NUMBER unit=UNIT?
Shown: value=24 unit=%
